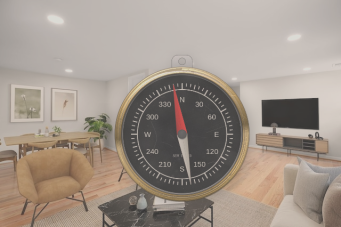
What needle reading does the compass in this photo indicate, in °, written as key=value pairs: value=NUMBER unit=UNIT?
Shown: value=350 unit=°
